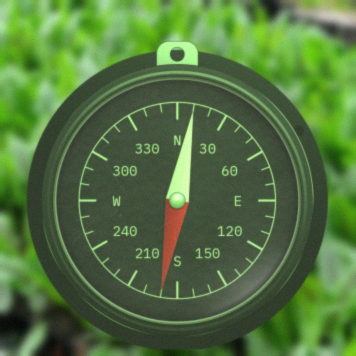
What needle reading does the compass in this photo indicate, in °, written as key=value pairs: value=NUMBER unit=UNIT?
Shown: value=190 unit=°
